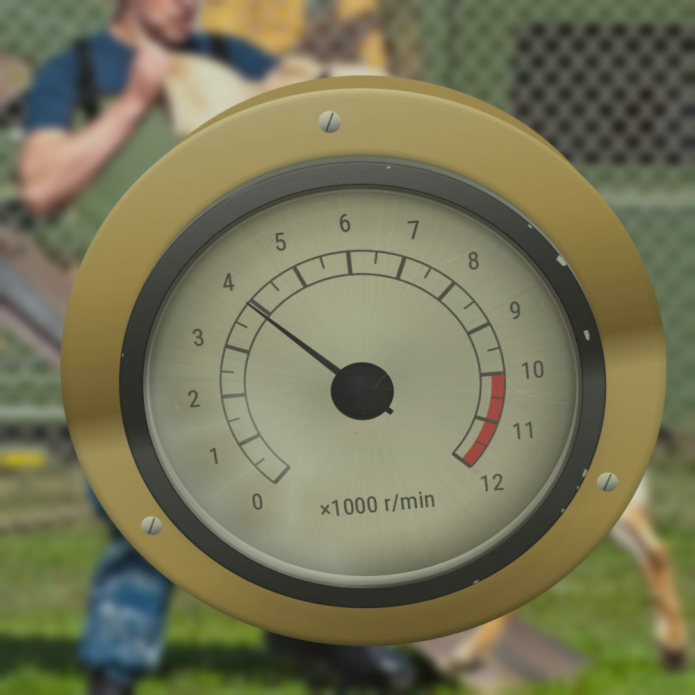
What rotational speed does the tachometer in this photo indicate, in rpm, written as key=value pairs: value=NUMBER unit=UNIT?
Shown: value=4000 unit=rpm
